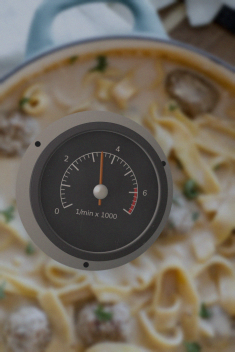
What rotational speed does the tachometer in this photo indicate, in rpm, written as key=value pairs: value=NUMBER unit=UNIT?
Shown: value=3400 unit=rpm
